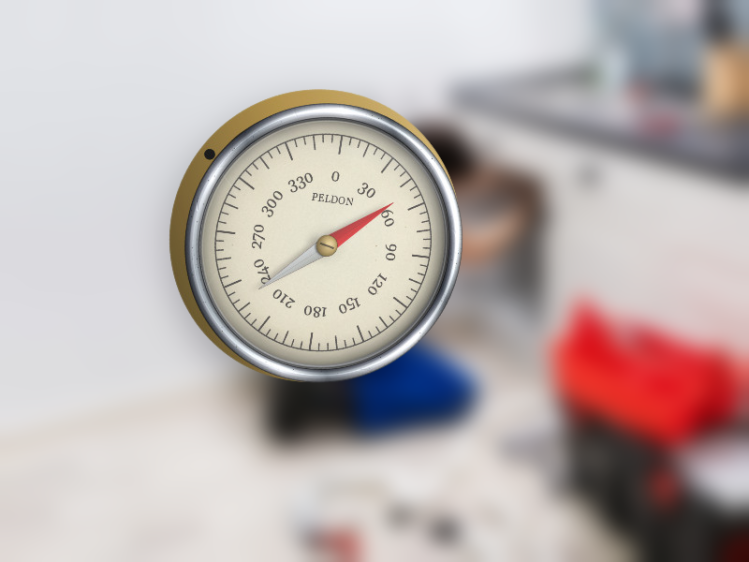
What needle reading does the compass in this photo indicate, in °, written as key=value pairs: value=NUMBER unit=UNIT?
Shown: value=50 unit=°
